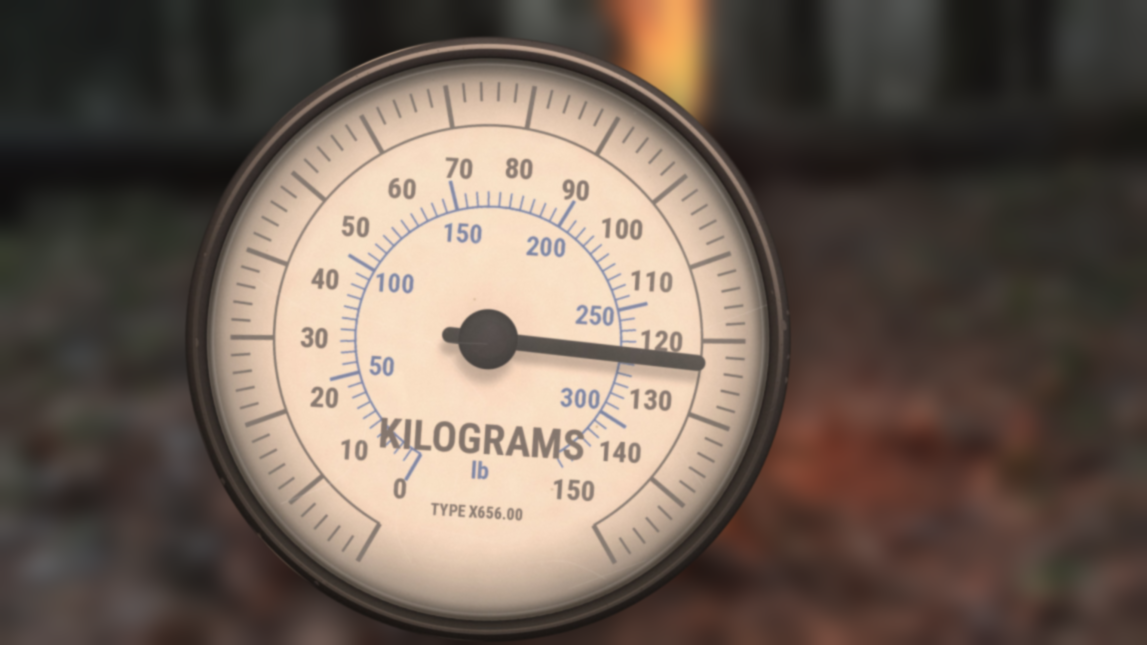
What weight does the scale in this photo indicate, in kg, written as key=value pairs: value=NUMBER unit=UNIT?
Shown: value=123 unit=kg
